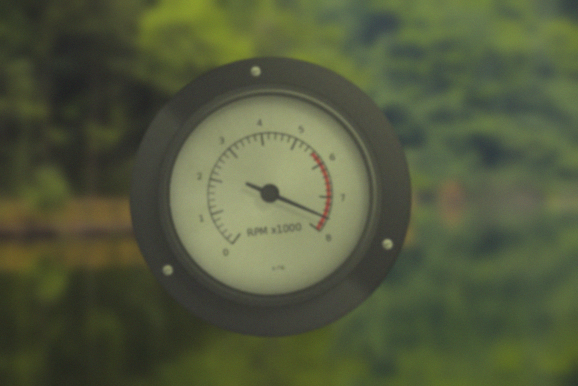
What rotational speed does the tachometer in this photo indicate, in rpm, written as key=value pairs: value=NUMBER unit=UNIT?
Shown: value=7600 unit=rpm
